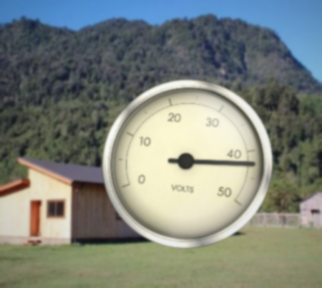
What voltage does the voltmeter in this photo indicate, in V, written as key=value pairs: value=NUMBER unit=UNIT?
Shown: value=42.5 unit=V
